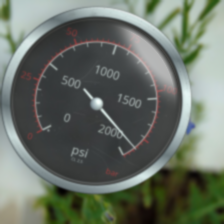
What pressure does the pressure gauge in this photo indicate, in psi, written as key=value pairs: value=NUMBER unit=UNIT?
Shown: value=1900 unit=psi
